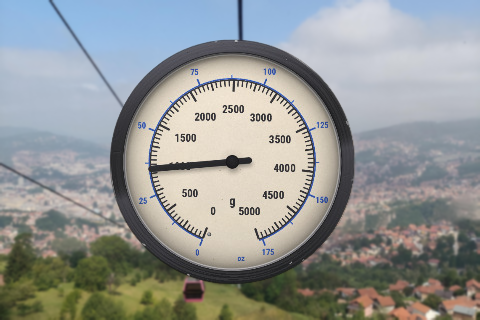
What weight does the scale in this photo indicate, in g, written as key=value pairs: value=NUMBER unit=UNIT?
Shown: value=1000 unit=g
